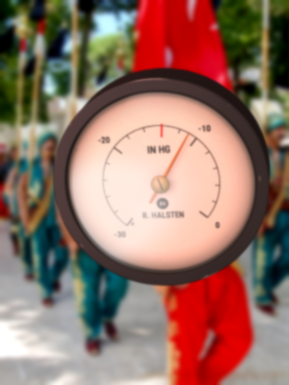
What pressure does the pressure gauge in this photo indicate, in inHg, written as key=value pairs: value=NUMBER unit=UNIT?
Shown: value=-11 unit=inHg
